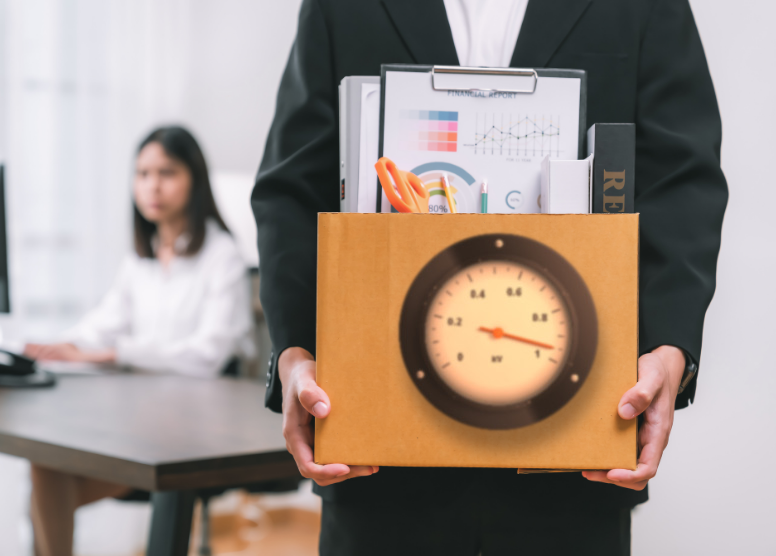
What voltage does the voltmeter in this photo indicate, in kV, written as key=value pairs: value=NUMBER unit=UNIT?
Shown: value=0.95 unit=kV
